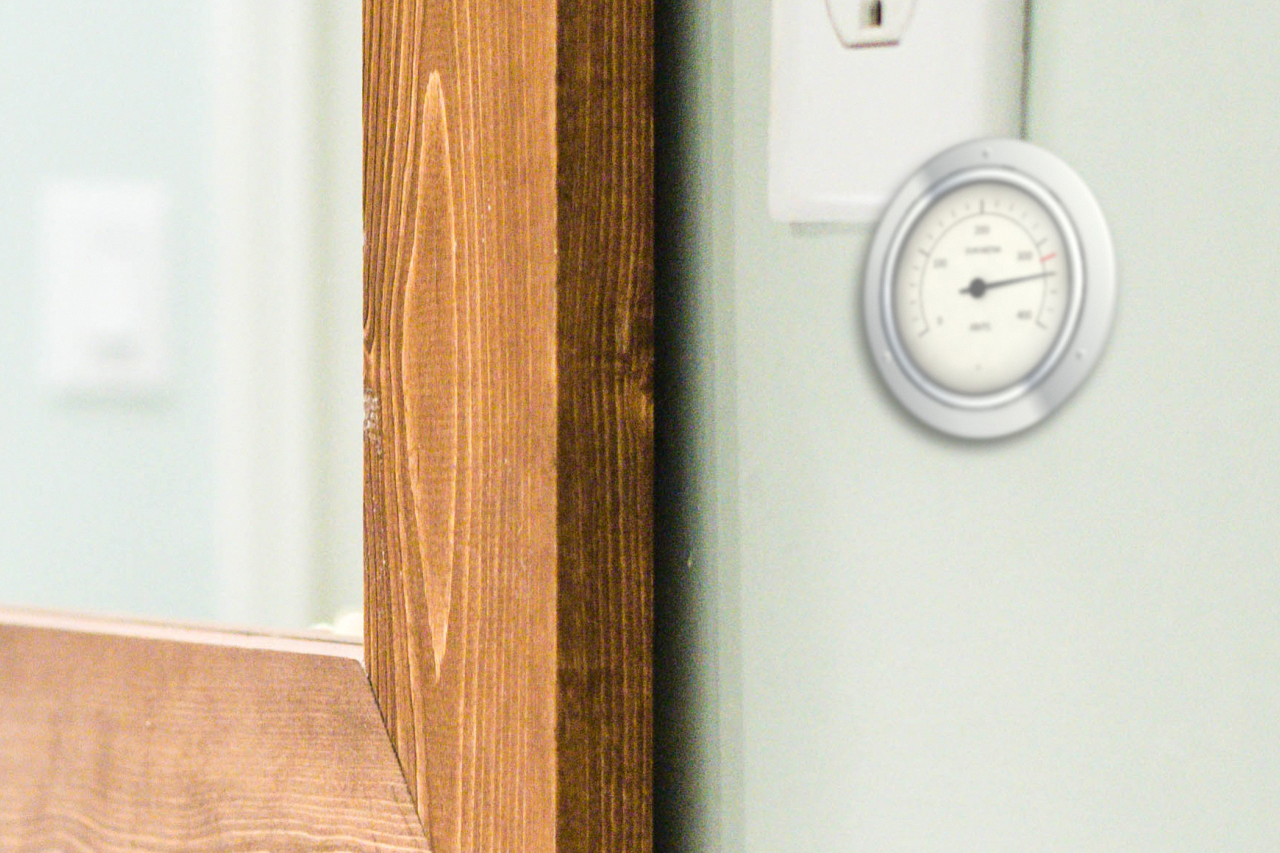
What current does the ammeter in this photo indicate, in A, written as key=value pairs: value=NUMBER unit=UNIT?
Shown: value=340 unit=A
